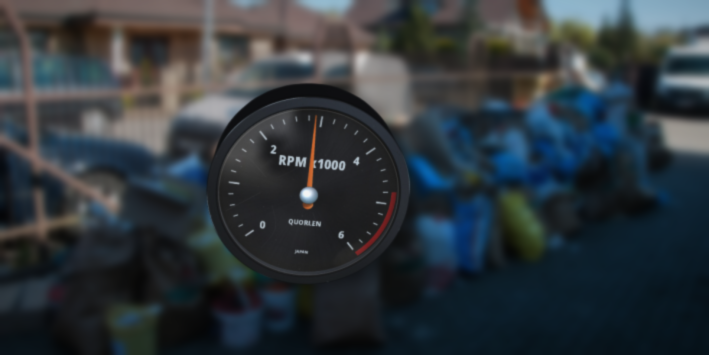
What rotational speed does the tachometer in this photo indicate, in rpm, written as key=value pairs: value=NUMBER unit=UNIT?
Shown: value=2900 unit=rpm
